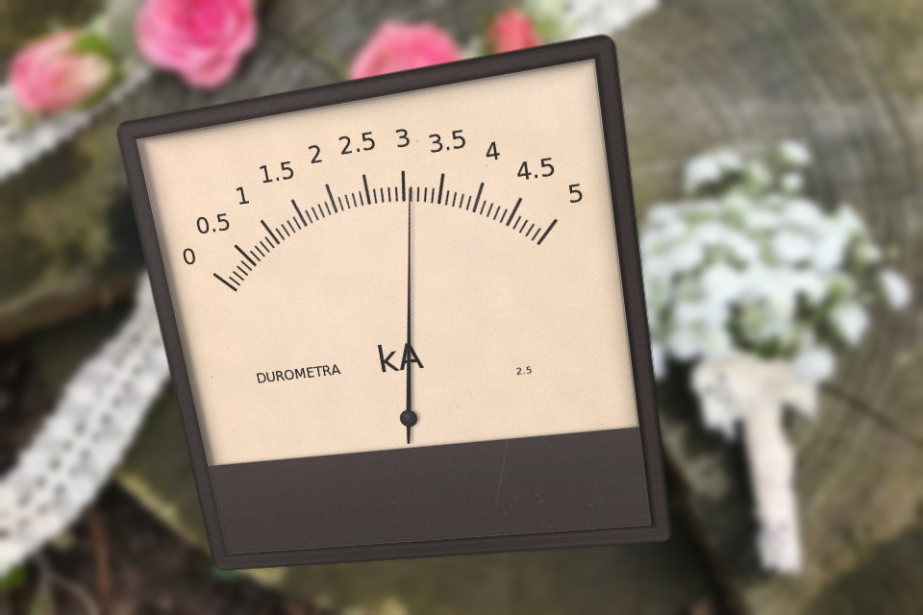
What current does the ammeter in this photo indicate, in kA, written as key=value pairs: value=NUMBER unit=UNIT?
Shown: value=3.1 unit=kA
